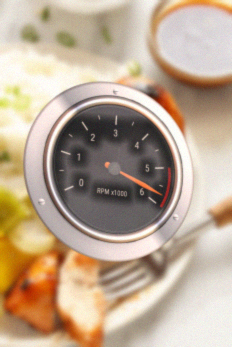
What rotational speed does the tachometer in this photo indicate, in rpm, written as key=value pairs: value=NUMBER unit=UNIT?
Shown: value=5750 unit=rpm
